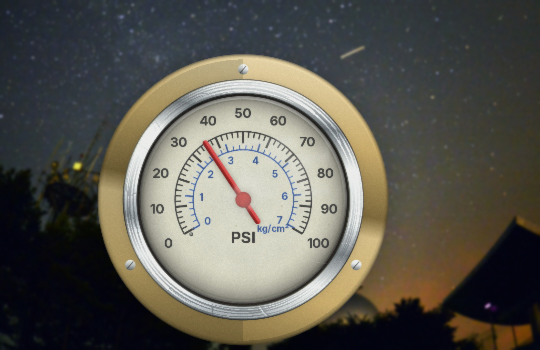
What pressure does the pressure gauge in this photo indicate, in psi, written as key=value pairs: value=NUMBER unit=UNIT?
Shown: value=36 unit=psi
